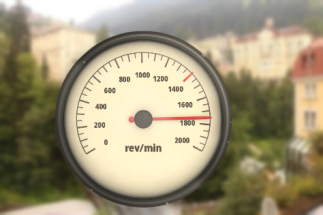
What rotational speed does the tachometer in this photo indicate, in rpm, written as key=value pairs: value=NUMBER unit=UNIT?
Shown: value=1750 unit=rpm
